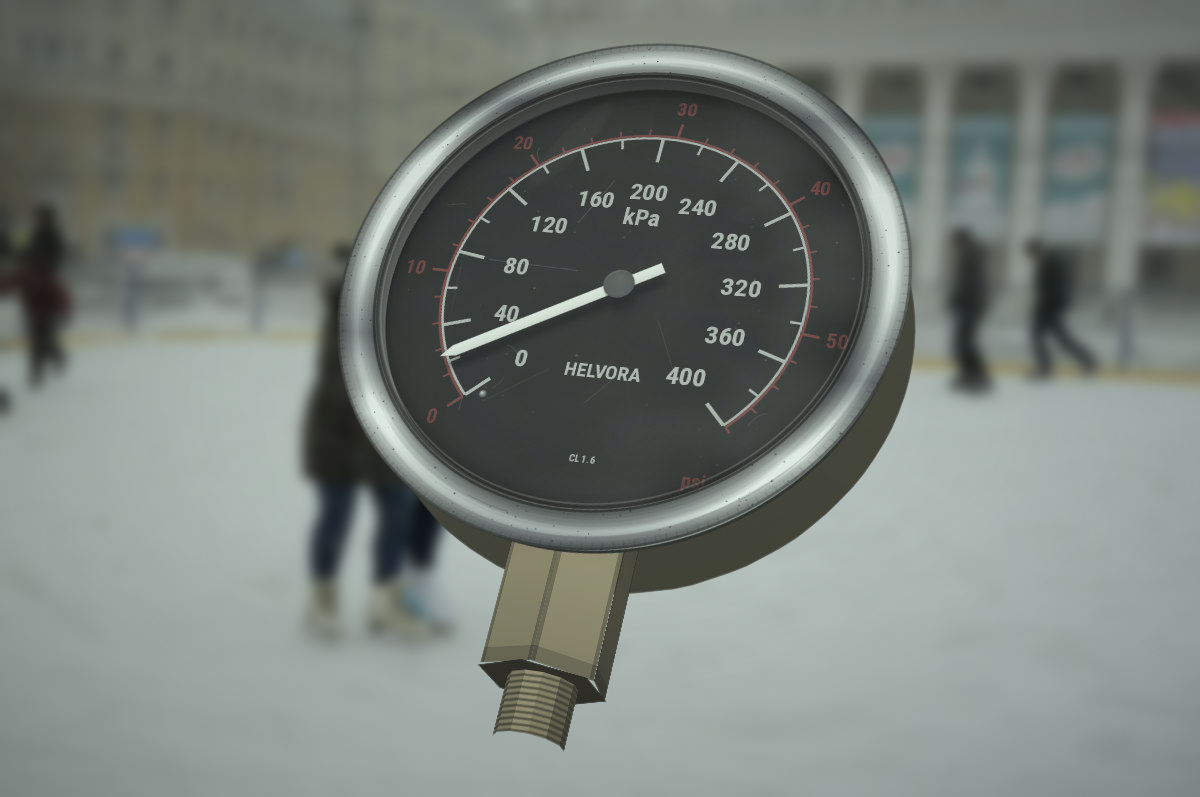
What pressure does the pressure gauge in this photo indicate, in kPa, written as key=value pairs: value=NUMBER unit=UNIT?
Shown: value=20 unit=kPa
